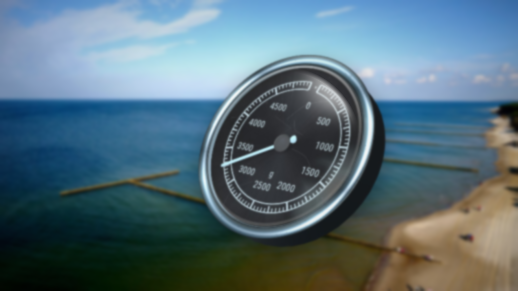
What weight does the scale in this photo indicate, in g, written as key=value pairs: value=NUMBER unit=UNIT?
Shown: value=3250 unit=g
